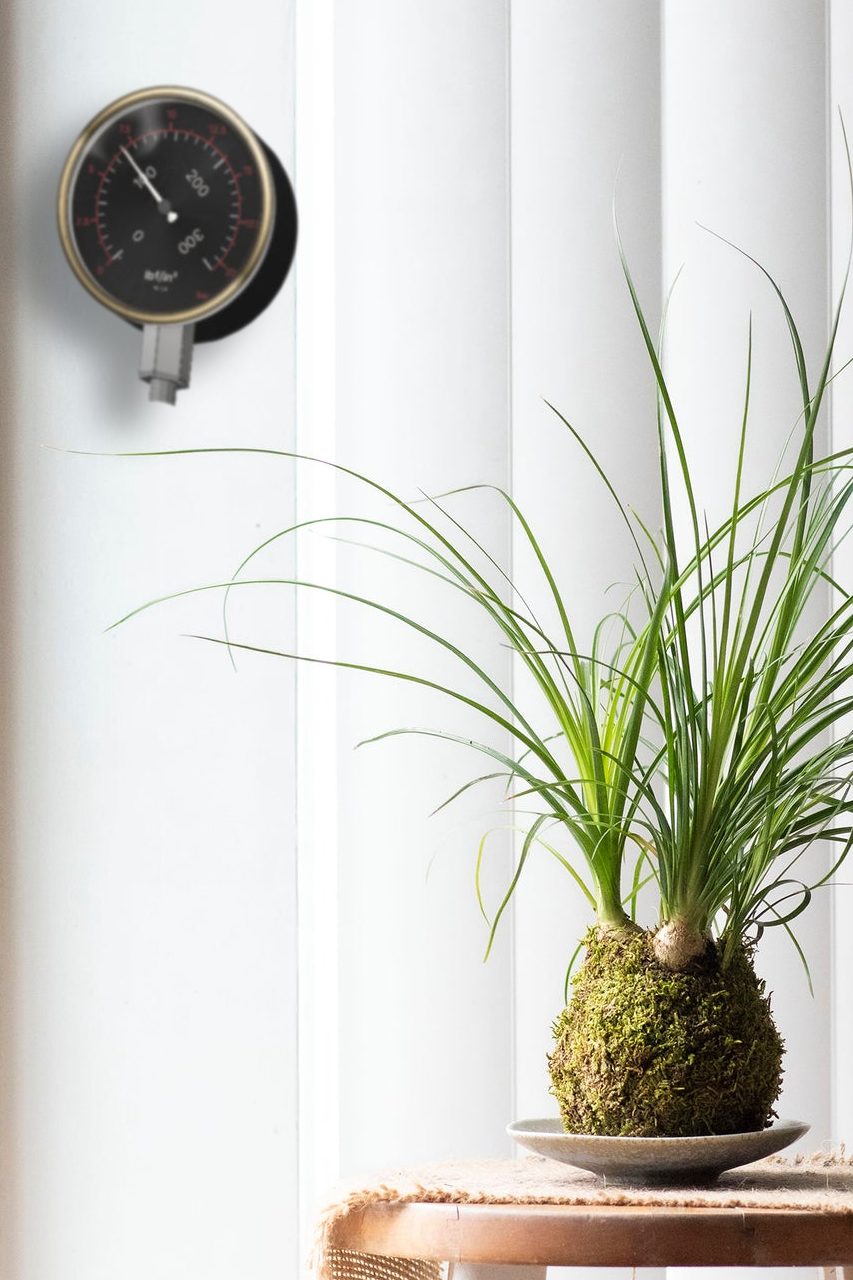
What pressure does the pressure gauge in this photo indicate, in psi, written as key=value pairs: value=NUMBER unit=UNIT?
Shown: value=100 unit=psi
